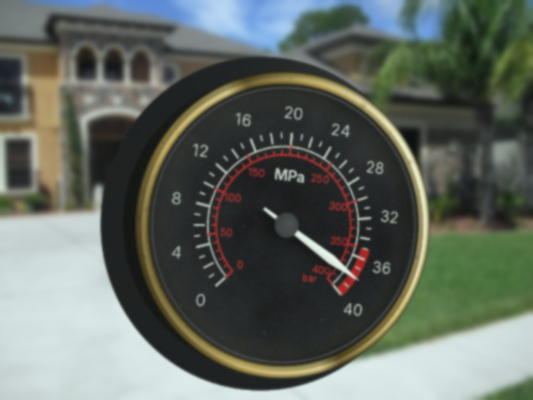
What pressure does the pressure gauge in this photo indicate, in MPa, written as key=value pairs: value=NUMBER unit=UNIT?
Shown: value=38 unit=MPa
